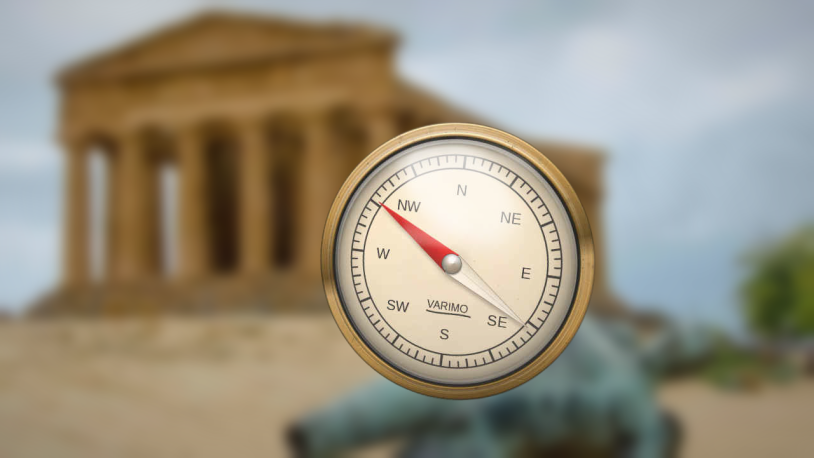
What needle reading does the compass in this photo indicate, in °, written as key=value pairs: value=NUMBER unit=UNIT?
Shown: value=302.5 unit=°
